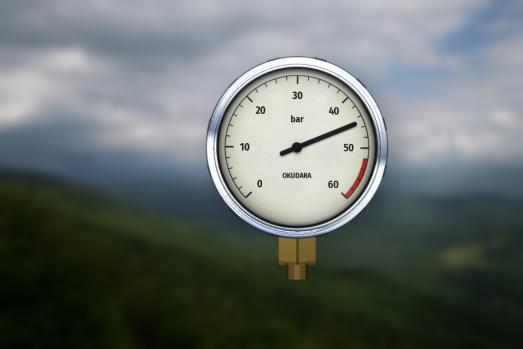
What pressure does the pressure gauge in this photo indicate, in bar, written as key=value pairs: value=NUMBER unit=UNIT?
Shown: value=45 unit=bar
